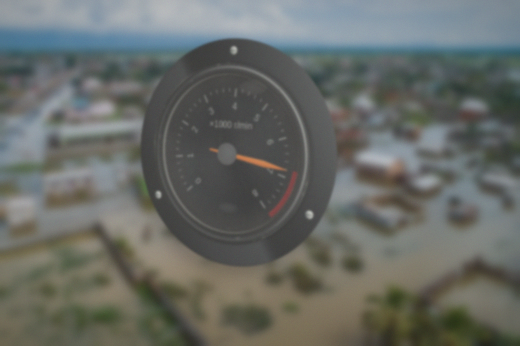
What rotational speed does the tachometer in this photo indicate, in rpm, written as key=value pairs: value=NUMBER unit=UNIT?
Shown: value=6800 unit=rpm
